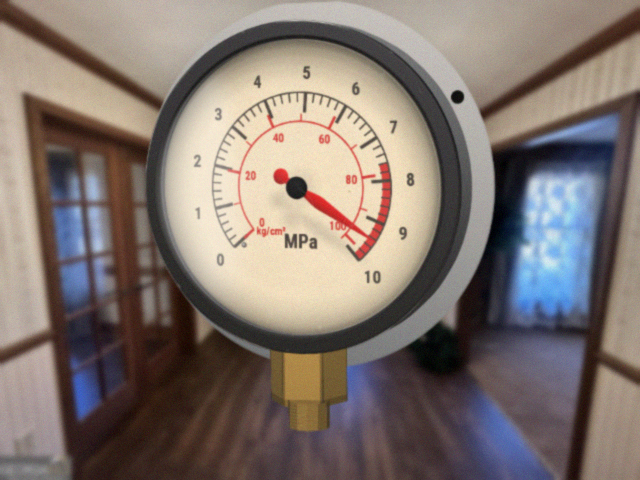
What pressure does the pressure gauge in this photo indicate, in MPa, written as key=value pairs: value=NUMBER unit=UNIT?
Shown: value=9.4 unit=MPa
